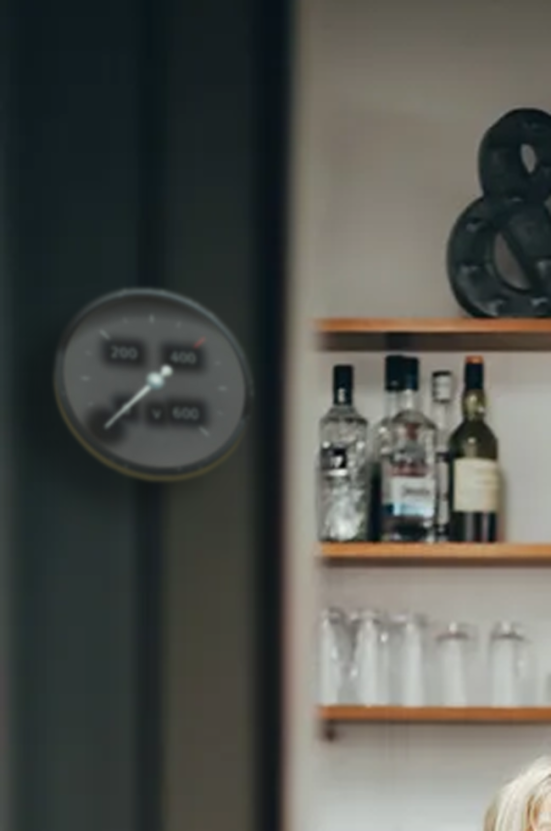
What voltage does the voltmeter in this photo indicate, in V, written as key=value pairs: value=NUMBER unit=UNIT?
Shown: value=0 unit=V
